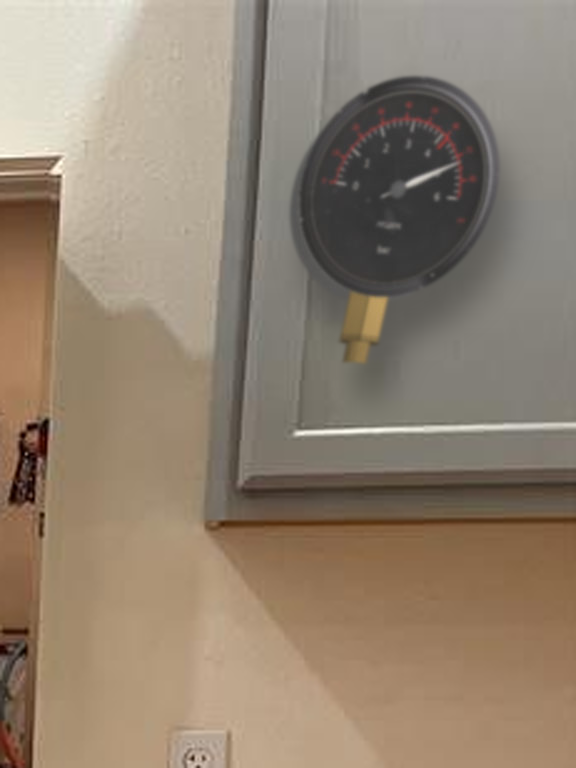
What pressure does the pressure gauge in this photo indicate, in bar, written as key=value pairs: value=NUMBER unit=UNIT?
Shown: value=5 unit=bar
